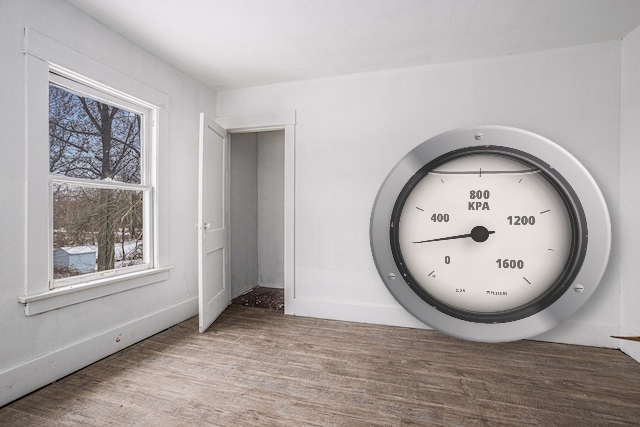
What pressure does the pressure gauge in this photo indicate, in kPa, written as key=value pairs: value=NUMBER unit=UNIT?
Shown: value=200 unit=kPa
